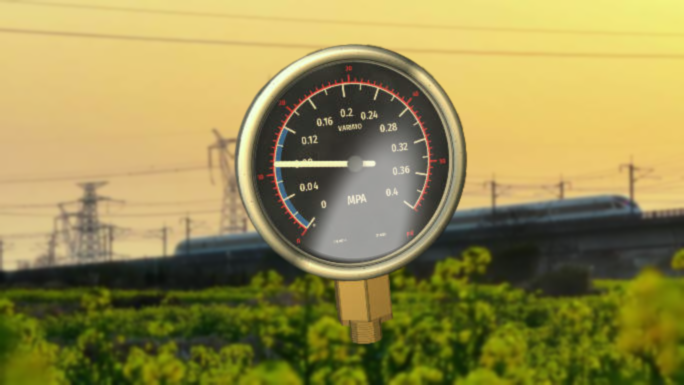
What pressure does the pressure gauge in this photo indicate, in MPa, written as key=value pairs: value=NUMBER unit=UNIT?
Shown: value=0.08 unit=MPa
